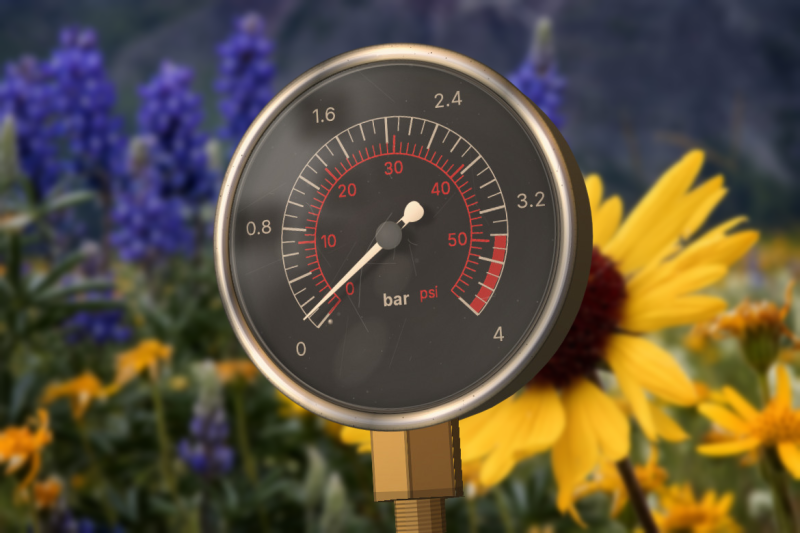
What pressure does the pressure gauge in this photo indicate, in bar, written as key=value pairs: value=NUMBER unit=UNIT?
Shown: value=0.1 unit=bar
